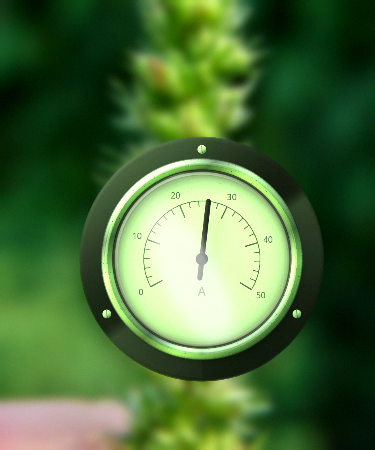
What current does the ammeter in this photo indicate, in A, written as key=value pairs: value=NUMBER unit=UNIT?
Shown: value=26 unit=A
